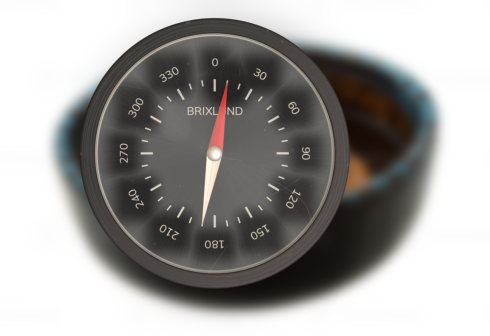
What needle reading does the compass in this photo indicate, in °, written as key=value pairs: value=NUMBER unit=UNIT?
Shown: value=10 unit=°
